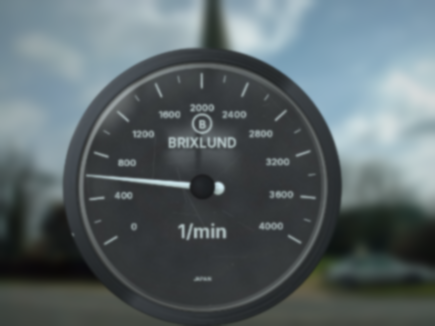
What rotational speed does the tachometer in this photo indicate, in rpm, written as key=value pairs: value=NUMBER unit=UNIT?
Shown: value=600 unit=rpm
